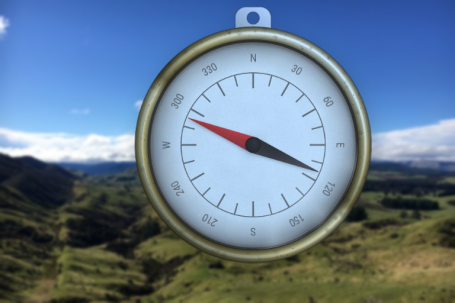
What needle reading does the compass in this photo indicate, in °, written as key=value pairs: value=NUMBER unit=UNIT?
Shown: value=292.5 unit=°
